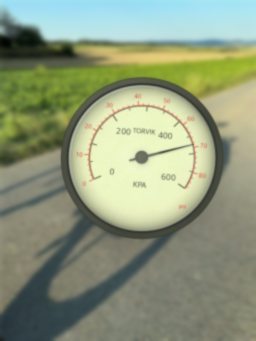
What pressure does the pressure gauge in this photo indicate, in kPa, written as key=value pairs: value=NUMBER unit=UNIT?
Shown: value=475 unit=kPa
